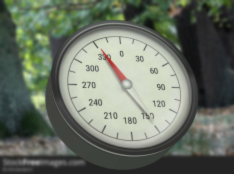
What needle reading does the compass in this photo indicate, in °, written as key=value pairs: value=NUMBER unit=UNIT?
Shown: value=330 unit=°
